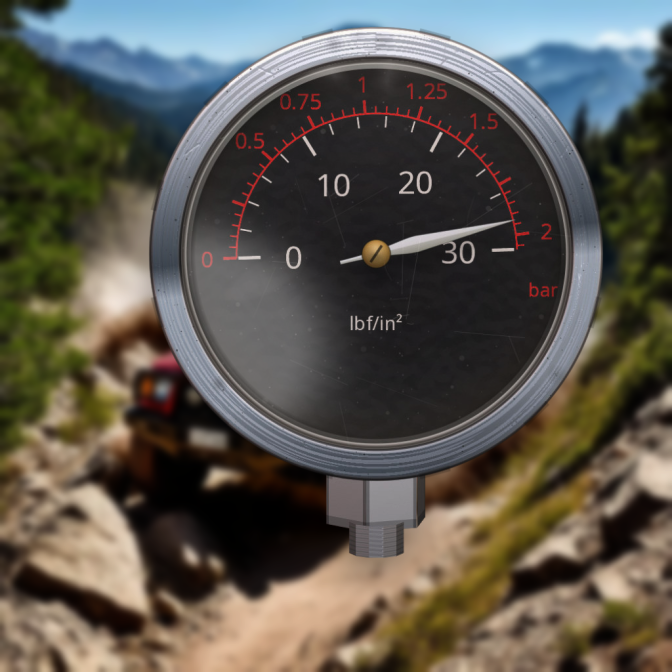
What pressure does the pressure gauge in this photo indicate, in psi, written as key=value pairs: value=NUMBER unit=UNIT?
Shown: value=28 unit=psi
